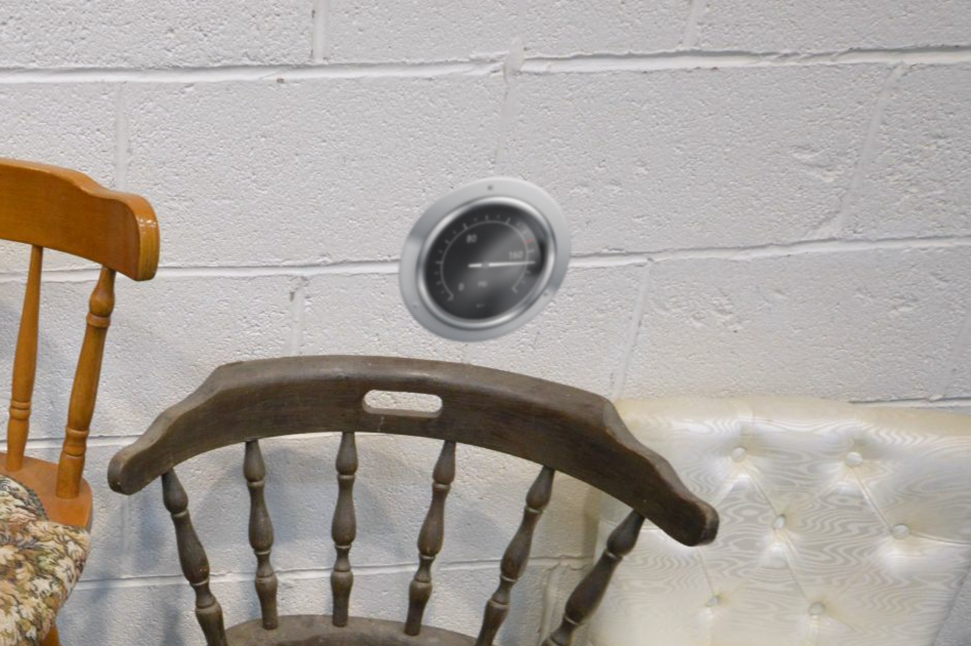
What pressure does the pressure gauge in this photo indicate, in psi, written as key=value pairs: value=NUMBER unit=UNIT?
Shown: value=170 unit=psi
